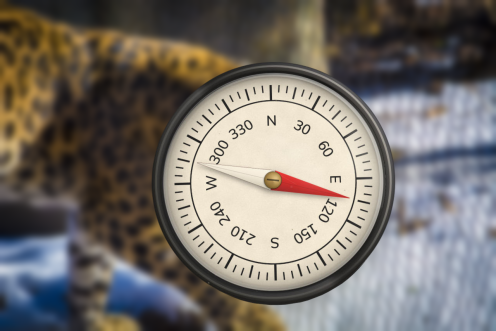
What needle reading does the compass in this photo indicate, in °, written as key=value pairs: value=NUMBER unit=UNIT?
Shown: value=105 unit=°
